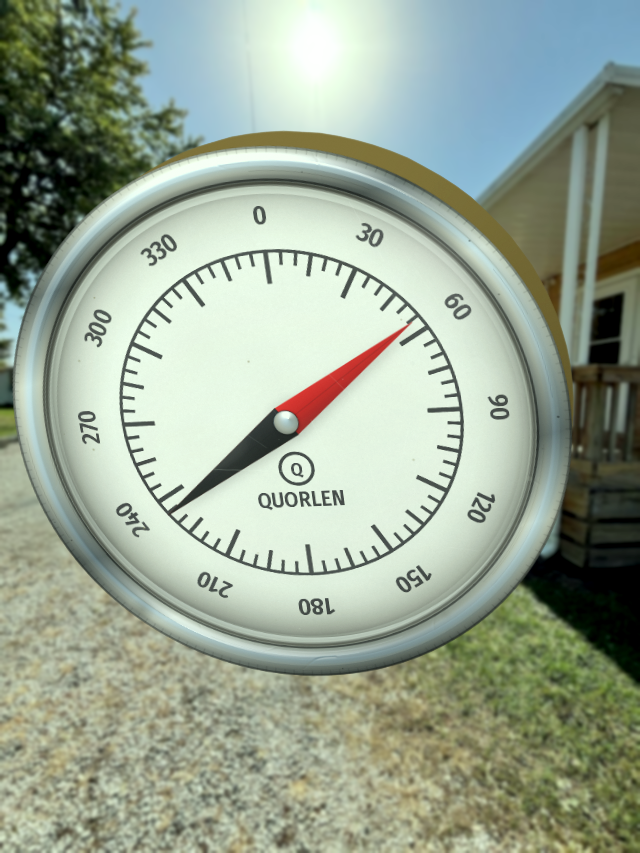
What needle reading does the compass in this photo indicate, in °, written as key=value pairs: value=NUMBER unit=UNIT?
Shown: value=55 unit=°
